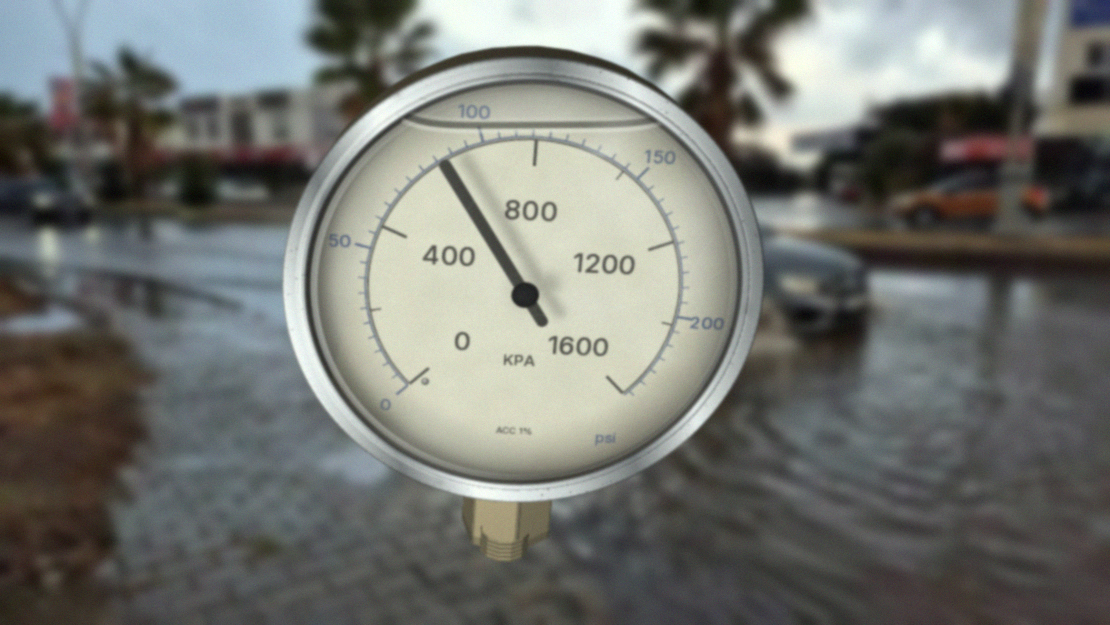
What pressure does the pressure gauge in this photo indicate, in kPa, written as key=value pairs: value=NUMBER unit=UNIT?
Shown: value=600 unit=kPa
